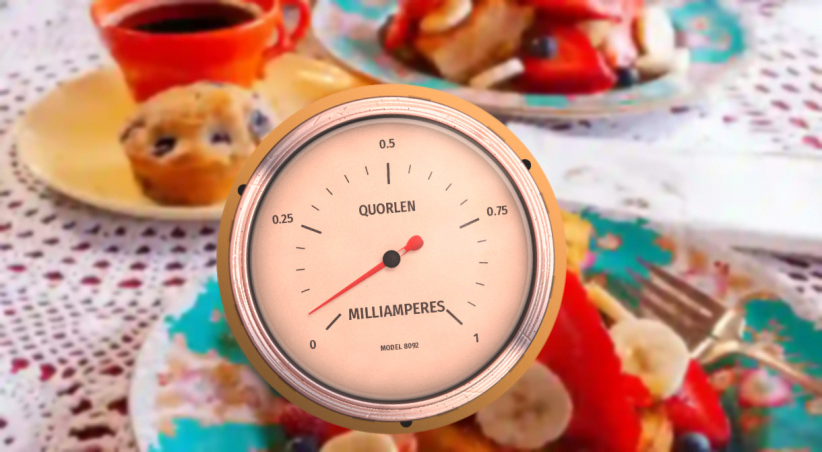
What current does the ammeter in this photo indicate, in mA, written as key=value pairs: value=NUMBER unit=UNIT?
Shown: value=0.05 unit=mA
